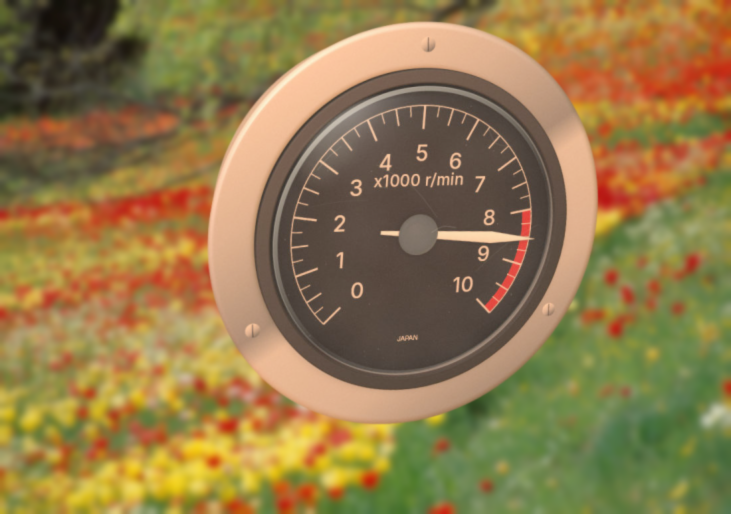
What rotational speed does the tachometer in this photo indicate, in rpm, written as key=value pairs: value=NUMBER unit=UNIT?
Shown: value=8500 unit=rpm
